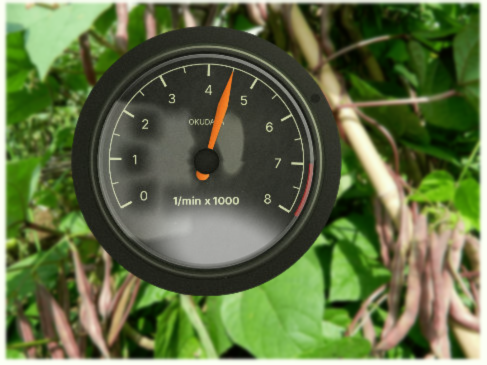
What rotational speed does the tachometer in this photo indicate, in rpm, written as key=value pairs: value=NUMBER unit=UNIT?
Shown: value=4500 unit=rpm
